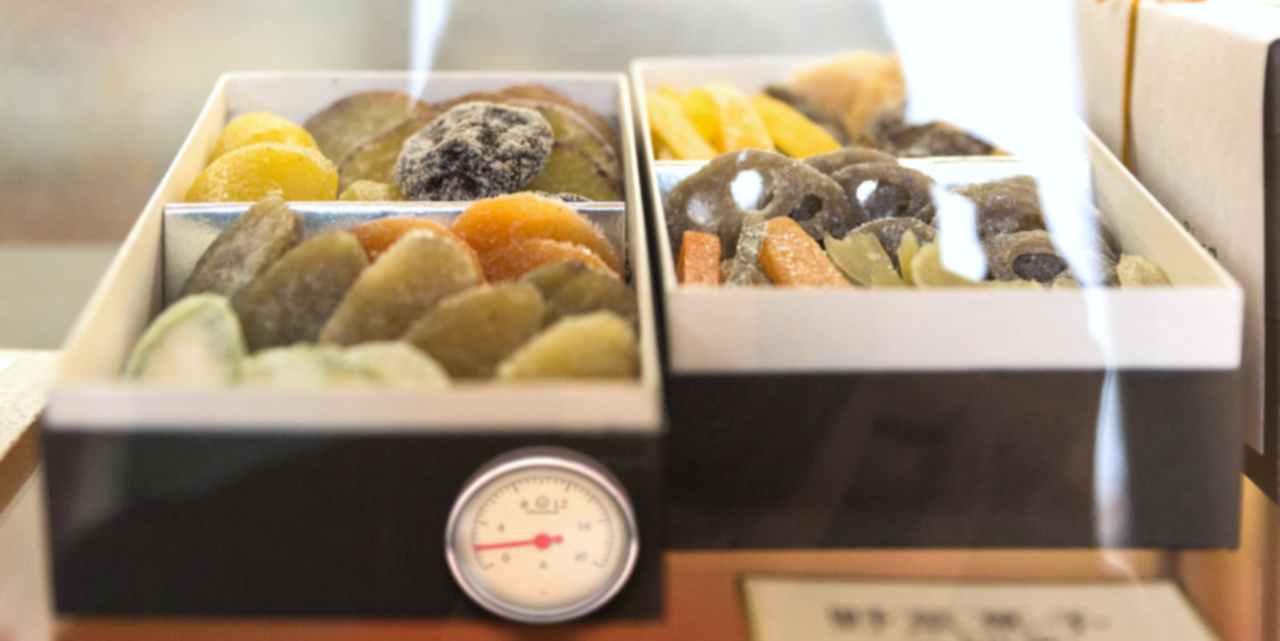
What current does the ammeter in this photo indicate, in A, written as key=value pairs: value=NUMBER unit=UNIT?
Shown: value=2 unit=A
